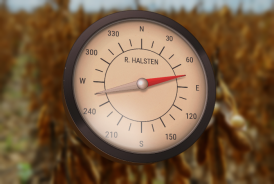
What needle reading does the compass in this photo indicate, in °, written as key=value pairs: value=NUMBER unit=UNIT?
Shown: value=75 unit=°
